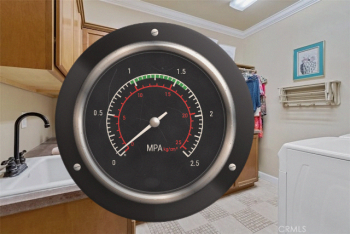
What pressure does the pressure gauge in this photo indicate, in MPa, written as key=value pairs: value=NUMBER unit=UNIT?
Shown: value=0.05 unit=MPa
